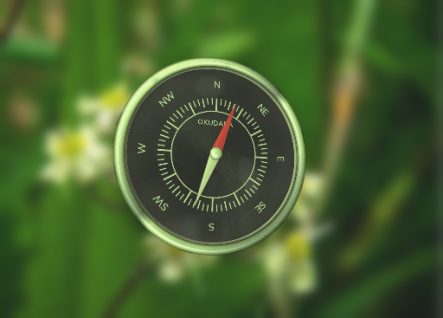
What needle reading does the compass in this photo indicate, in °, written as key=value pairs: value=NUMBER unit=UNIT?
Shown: value=20 unit=°
